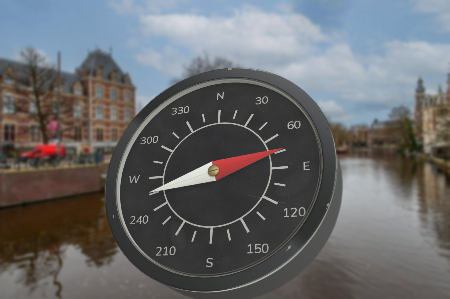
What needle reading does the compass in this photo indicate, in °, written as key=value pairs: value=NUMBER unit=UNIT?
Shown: value=75 unit=°
